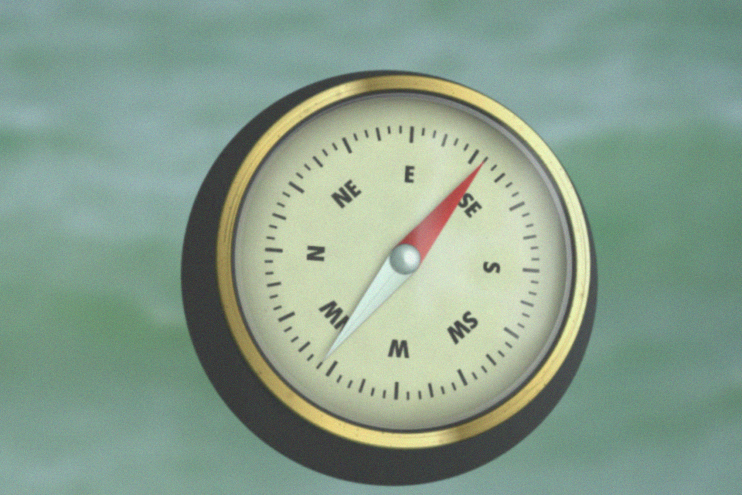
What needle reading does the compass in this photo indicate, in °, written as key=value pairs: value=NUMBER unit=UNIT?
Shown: value=125 unit=°
